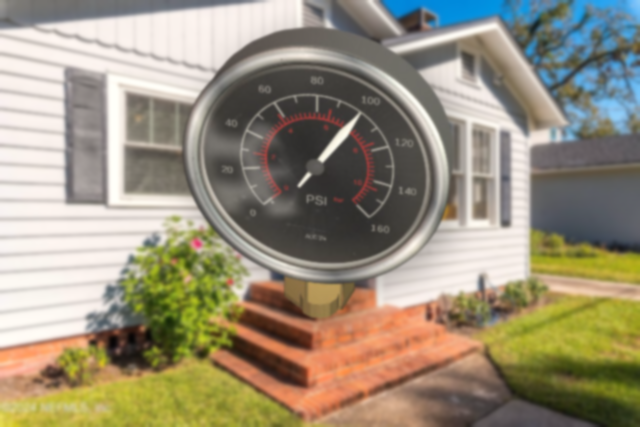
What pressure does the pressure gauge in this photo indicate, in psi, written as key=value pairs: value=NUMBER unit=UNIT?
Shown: value=100 unit=psi
